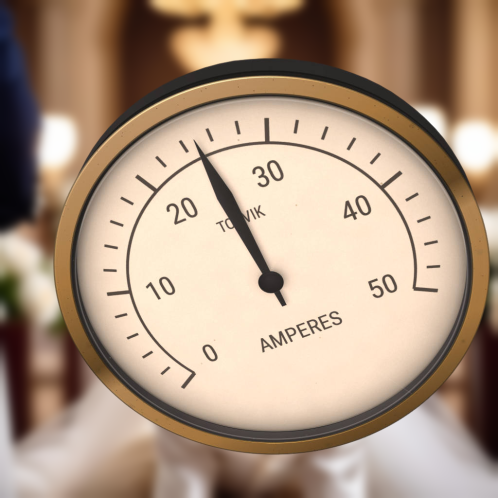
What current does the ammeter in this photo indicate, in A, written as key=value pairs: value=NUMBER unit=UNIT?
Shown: value=25 unit=A
